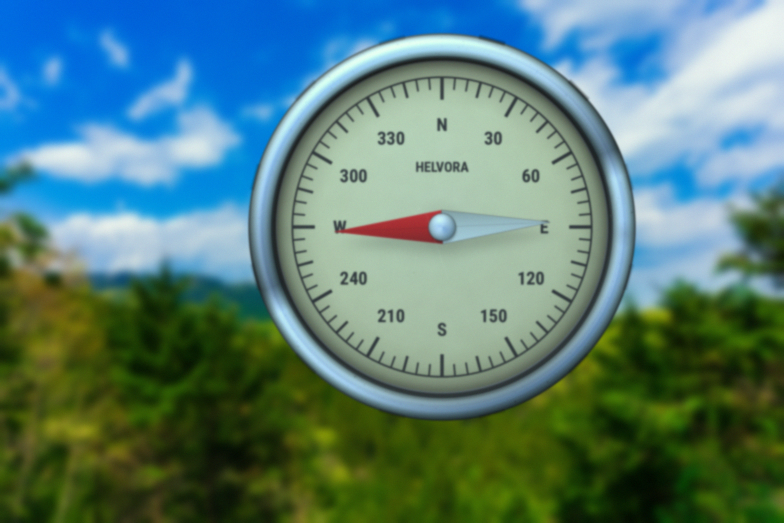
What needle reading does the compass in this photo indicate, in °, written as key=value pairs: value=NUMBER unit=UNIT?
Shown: value=267.5 unit=°
